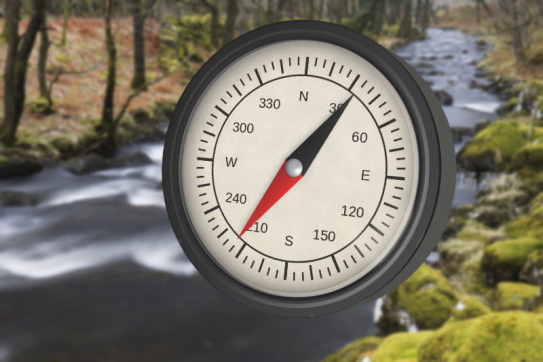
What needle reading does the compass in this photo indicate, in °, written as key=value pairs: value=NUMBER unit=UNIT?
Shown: value=215 unit=°
